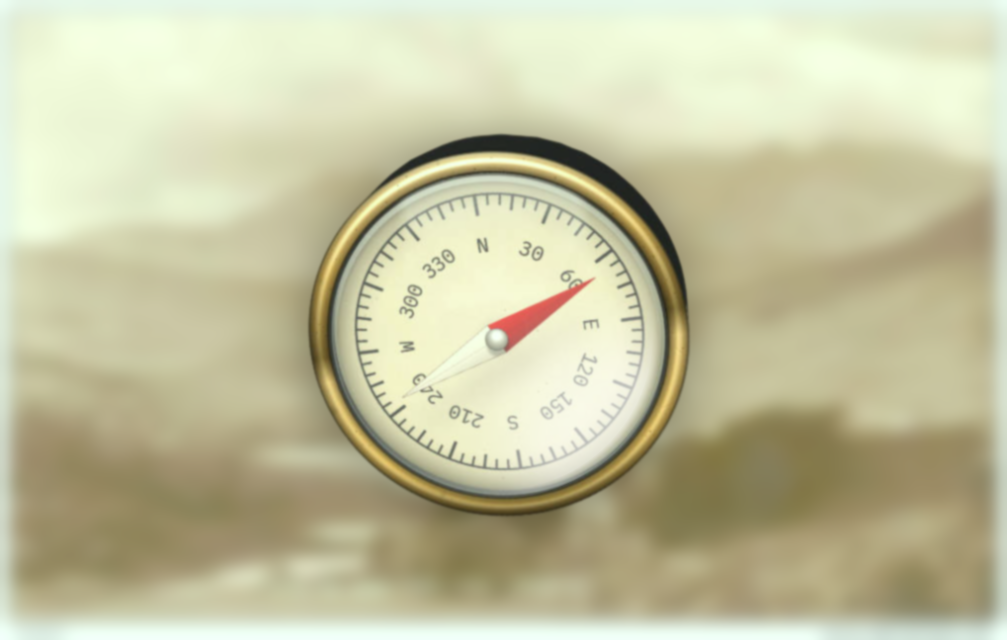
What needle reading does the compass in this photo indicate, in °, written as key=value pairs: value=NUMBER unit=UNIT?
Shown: value=65 unit=°
